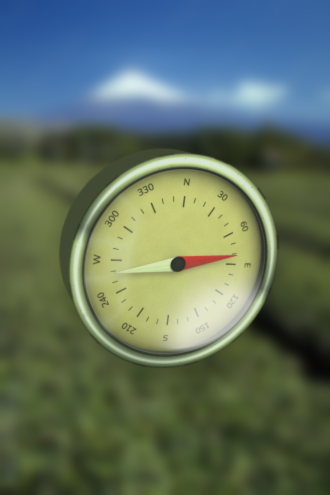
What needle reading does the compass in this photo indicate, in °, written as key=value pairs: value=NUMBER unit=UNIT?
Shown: value=80 unit=°
